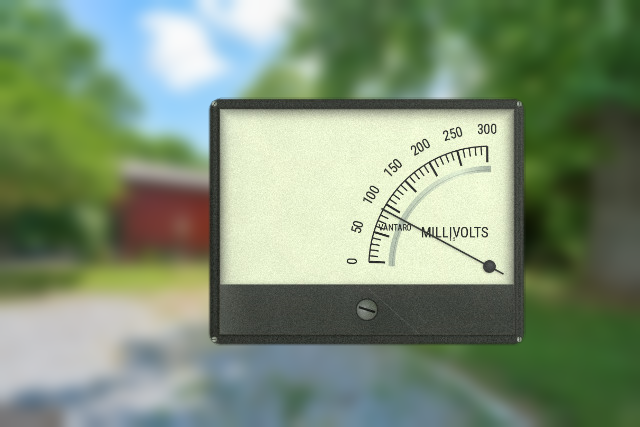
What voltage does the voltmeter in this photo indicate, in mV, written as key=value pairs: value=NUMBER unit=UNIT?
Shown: value=90 unit=mV
